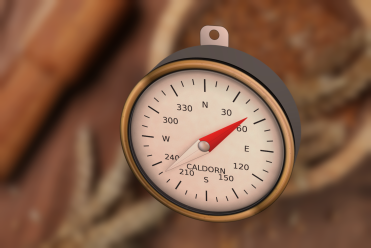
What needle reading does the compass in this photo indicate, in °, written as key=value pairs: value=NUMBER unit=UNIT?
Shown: value=50 unit=°
